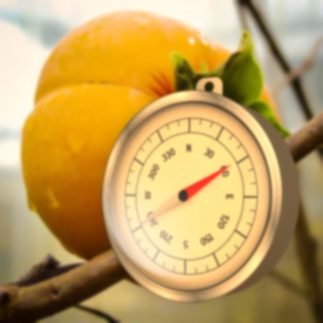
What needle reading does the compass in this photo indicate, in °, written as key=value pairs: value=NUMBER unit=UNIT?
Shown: value=60 unit=°
